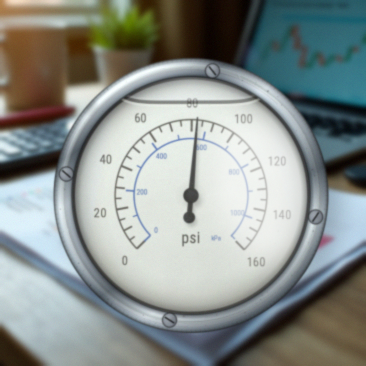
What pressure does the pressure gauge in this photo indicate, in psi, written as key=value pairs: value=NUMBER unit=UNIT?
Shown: value=82.5 unit=psi
